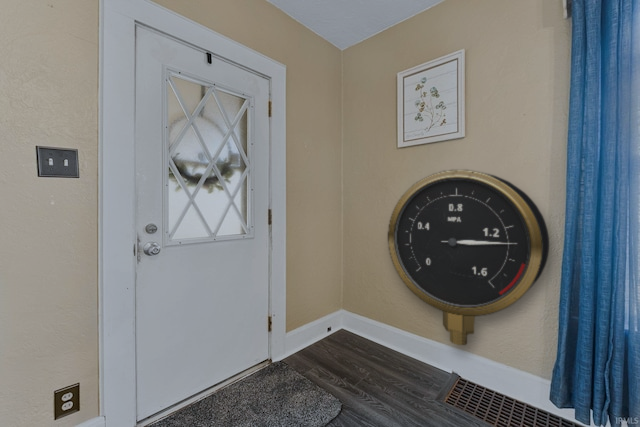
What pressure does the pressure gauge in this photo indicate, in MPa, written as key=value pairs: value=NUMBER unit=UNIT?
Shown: value=1.3 unit=MPa
